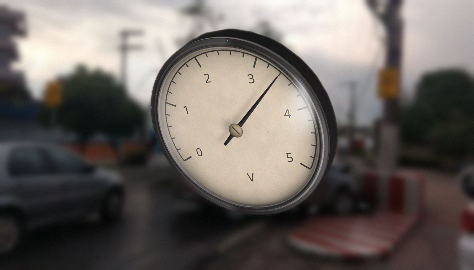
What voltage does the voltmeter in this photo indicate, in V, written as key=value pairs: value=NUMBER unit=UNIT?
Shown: value=3.4 unit=V
